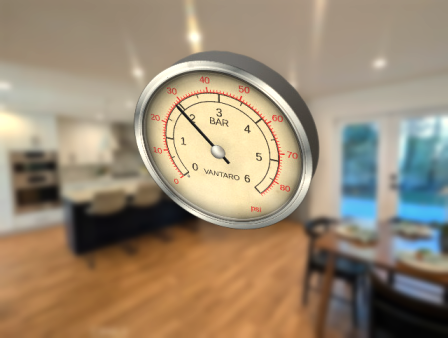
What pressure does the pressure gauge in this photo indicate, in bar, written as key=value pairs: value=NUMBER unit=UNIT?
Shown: value=2 unit=bar
